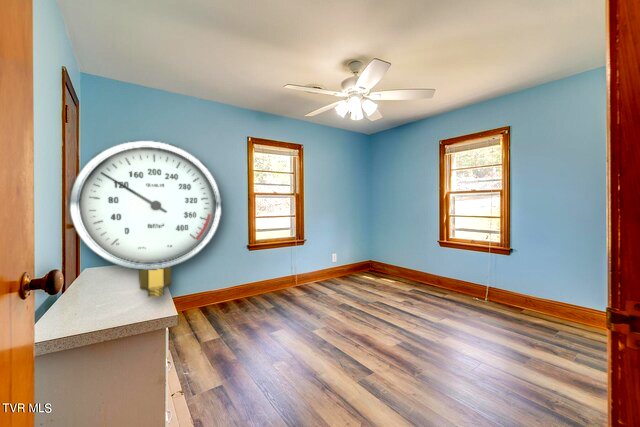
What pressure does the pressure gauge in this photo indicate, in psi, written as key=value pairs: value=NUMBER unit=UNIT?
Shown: value=120 unit=psi
